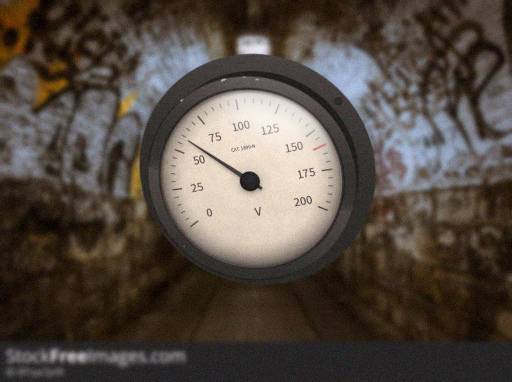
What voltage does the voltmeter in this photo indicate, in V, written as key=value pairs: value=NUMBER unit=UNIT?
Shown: value=60 unit=V
